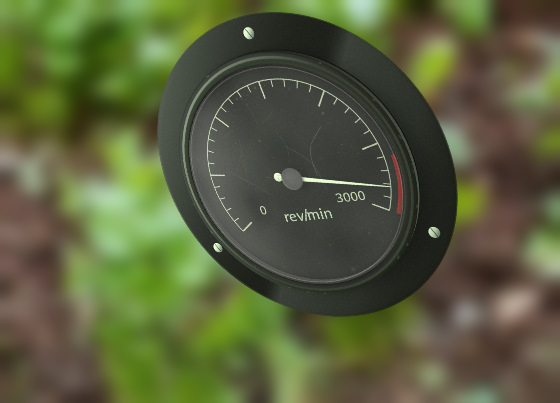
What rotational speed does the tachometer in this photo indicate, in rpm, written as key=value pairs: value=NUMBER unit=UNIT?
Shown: value=2800 unit=rpm
